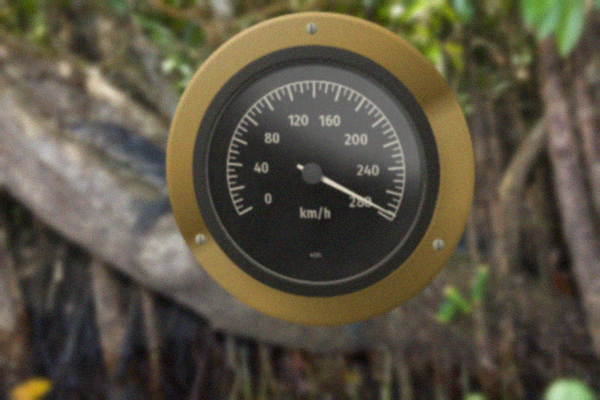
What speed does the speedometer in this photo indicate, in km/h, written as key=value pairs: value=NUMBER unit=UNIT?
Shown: value=275 unit=km/h
